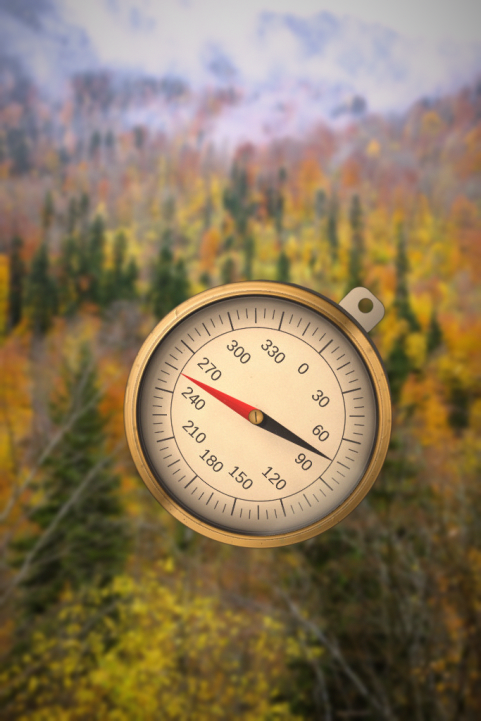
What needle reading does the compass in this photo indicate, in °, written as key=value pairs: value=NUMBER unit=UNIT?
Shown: value=255 unit=°
